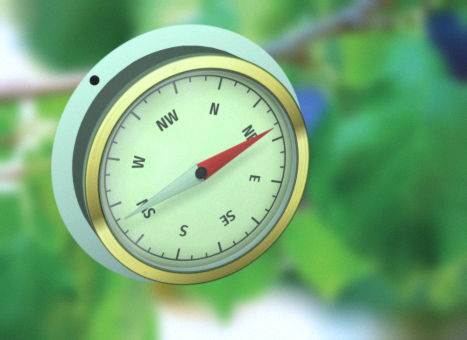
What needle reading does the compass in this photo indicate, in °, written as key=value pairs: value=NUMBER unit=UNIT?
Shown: value=50 unit=°
